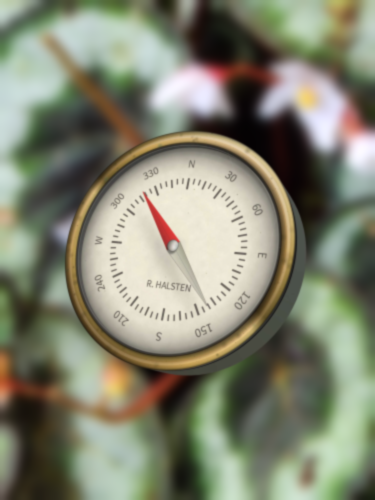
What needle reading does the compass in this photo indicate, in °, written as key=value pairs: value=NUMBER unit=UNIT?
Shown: value=320 unit=°
